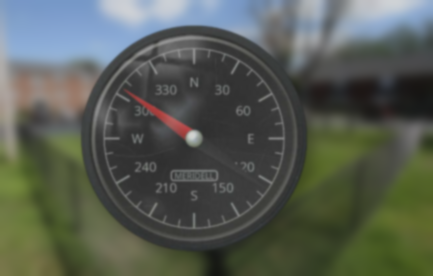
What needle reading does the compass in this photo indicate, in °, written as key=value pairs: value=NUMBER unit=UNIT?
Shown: value=305 unit=°
